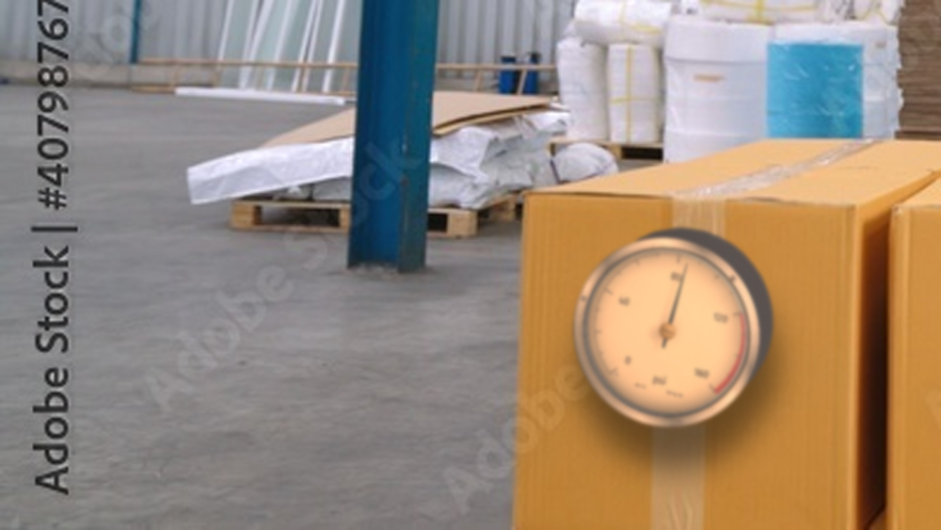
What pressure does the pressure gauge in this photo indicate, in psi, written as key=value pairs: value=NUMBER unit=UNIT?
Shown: value=85 unit=psi
